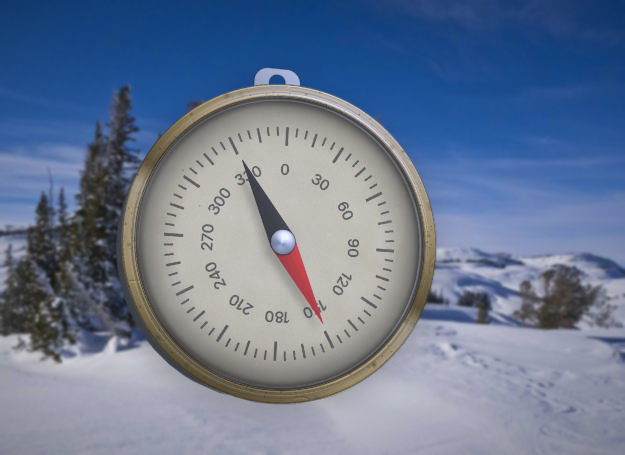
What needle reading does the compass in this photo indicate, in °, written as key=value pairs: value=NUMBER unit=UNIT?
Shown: value=150 unit=°
